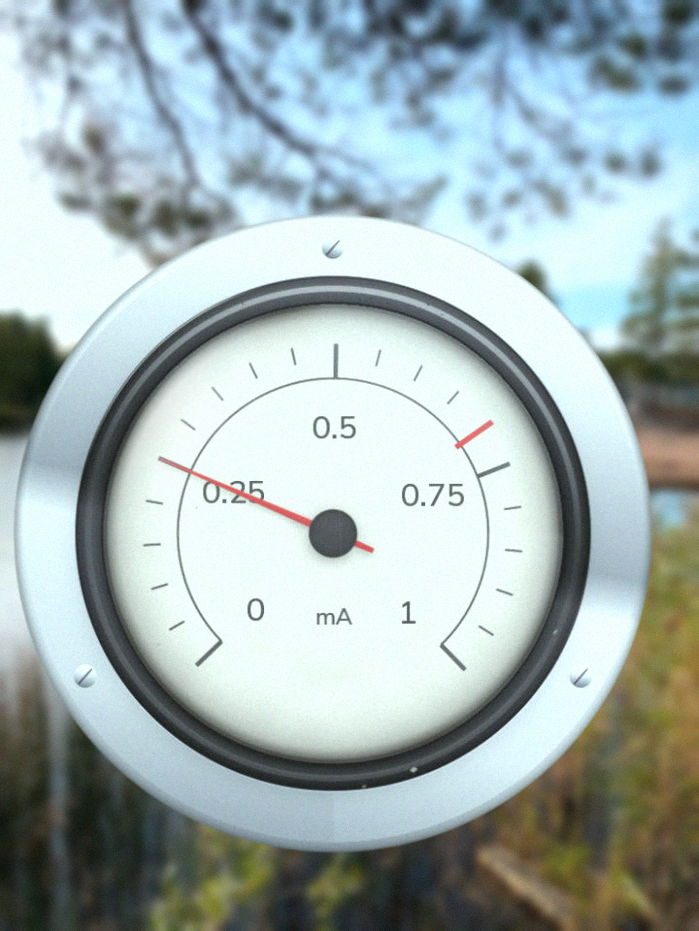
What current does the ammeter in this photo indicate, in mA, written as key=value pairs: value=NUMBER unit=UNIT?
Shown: value=0.25 unit=mA
